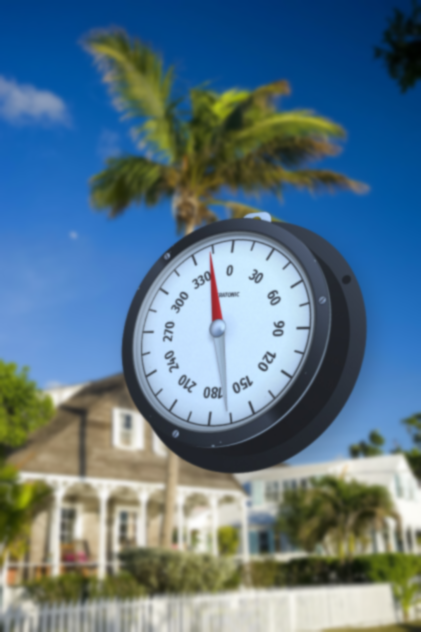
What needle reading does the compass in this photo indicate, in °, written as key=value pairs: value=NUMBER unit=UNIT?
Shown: value=345 unit=°
